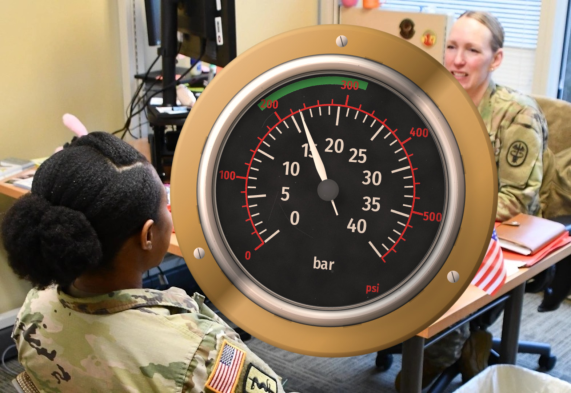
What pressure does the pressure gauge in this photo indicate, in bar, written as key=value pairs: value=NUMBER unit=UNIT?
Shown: value=16 unit=bar
